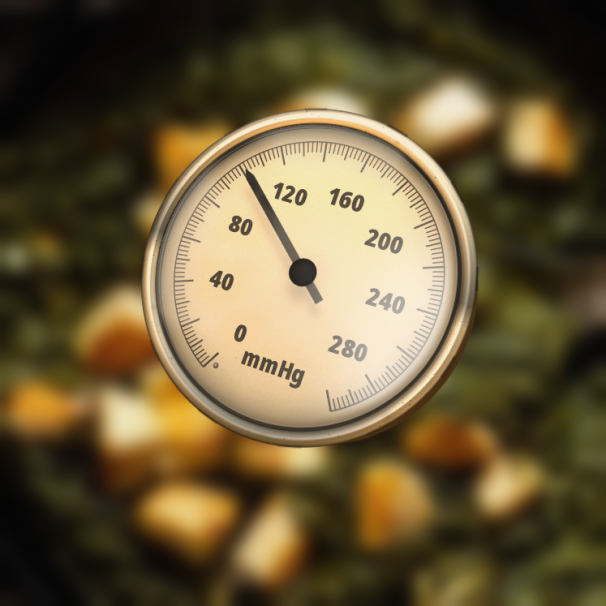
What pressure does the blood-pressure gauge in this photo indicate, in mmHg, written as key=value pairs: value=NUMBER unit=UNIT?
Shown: value=102 unit=mmHg
